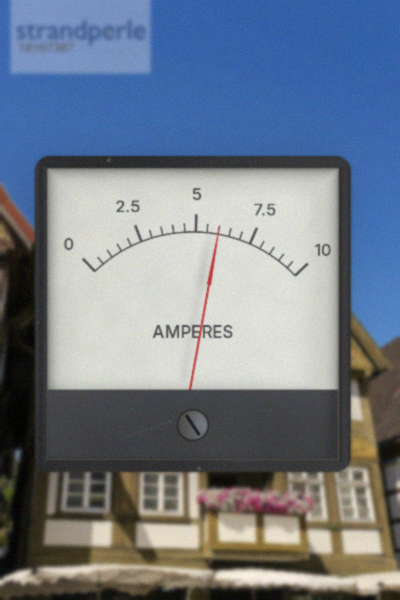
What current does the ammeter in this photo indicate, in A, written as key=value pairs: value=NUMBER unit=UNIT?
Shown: value=6 unit=A
